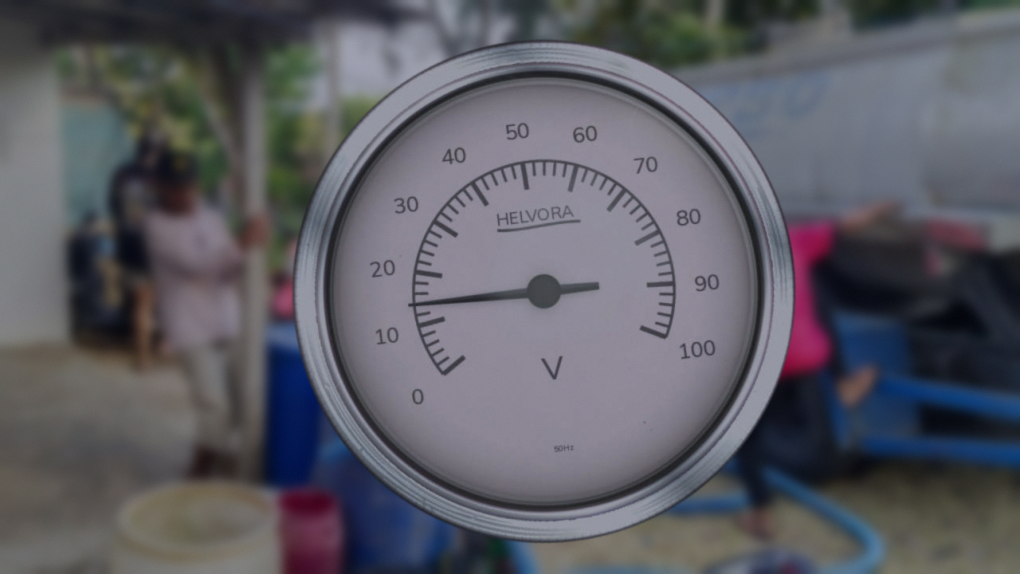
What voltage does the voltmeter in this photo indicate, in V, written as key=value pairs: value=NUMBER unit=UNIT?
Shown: value=14 unit=V
